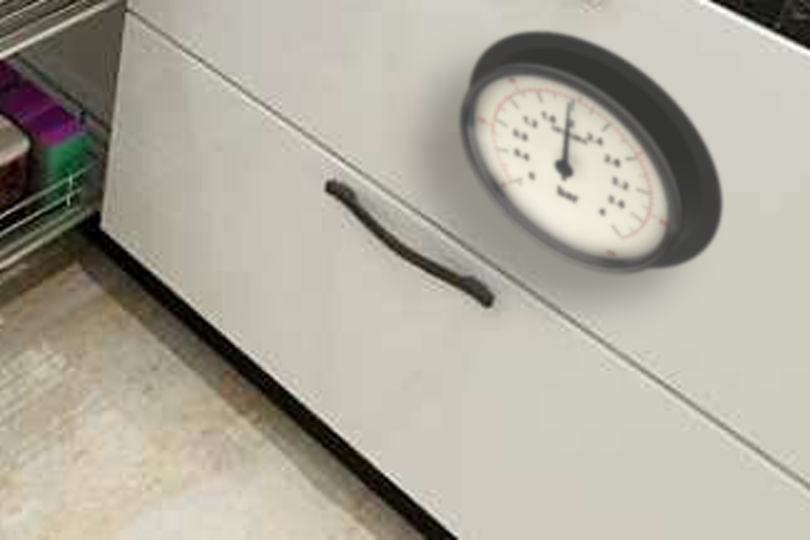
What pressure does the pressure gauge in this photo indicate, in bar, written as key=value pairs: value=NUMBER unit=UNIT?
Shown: value=2 unit=bar
